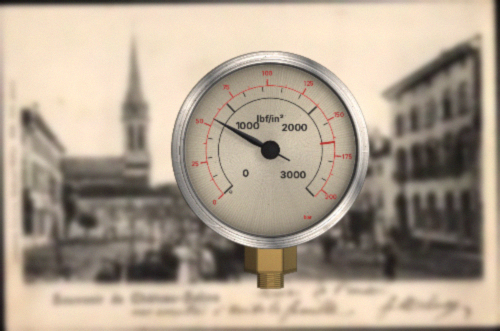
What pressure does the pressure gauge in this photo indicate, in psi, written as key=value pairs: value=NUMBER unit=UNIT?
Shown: value=800 unit=psi
